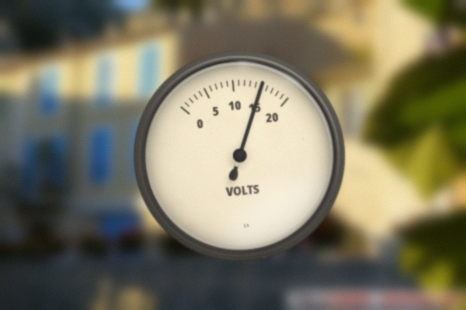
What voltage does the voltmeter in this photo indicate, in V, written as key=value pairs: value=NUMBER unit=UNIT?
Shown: value=15 unit=V
